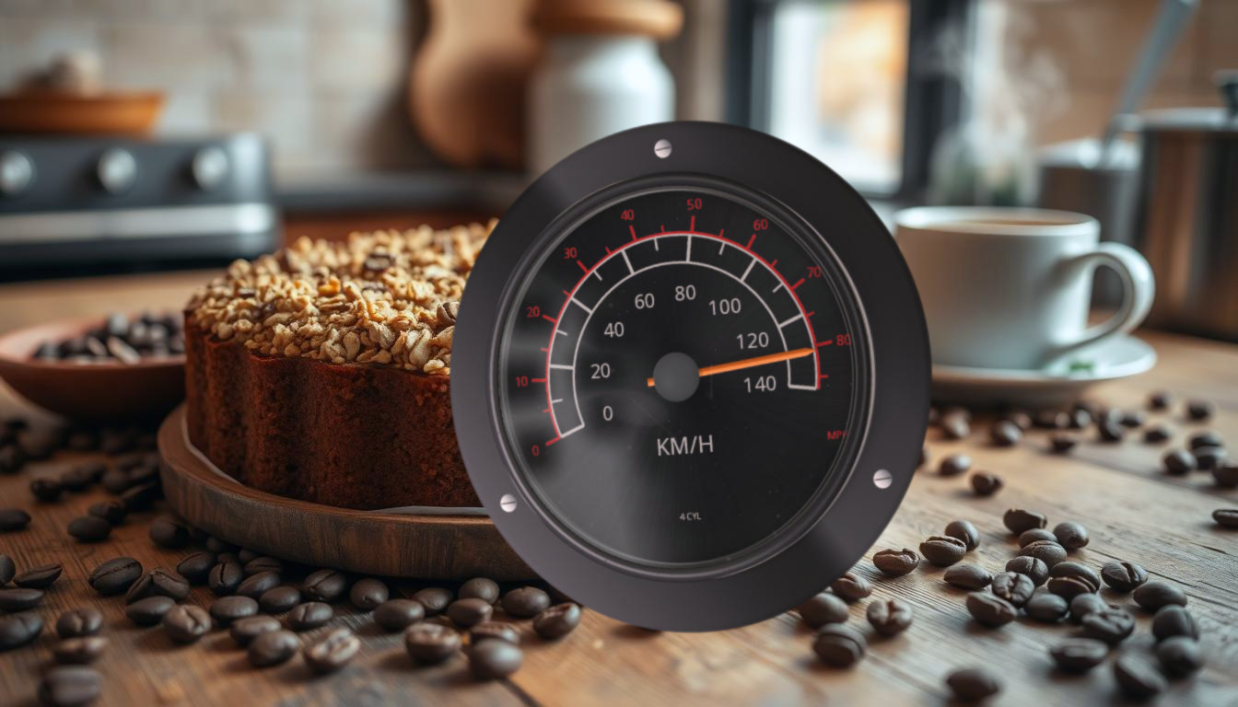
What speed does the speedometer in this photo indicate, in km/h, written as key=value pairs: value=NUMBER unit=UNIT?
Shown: value=130 unit=km/h
